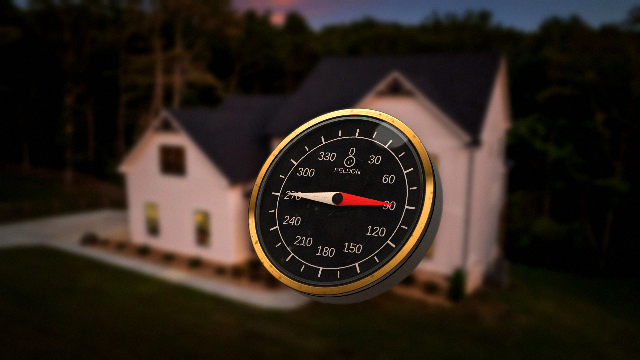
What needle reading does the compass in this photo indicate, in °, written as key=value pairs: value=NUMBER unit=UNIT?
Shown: value=90 unit=°
